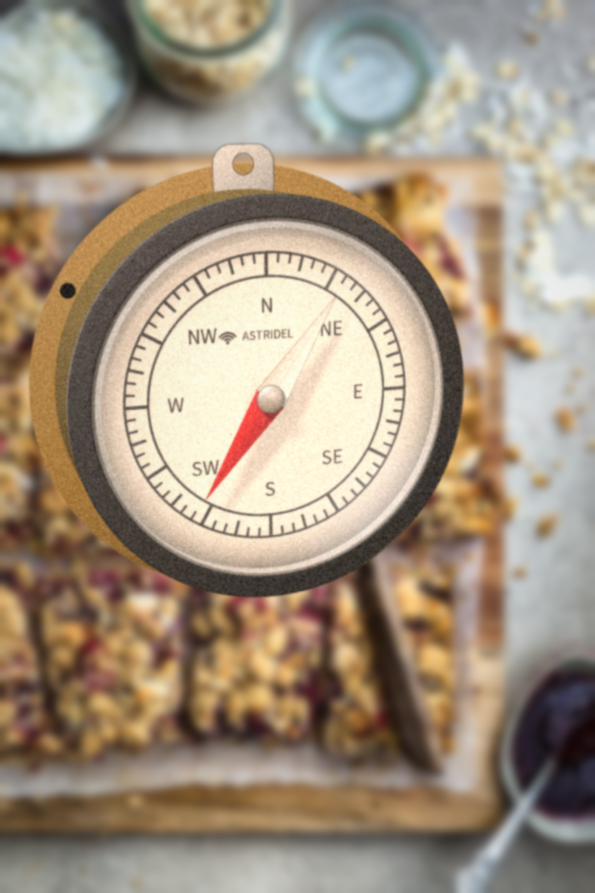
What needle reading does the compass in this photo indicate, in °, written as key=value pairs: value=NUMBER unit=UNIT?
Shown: value=215 unit=°
